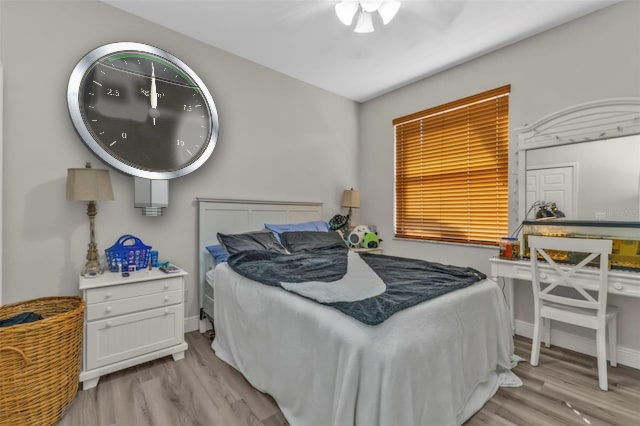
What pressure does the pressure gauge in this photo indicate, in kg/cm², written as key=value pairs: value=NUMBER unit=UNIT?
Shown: value=5 unit=kg/cm²
